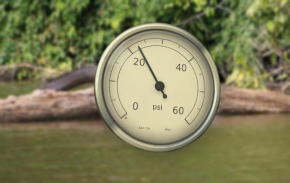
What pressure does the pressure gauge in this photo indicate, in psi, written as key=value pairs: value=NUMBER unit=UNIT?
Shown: value=22.5 unit=psi
